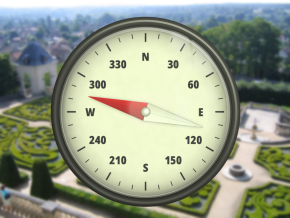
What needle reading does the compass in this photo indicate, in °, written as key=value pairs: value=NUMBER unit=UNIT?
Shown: value=285 unit=°
